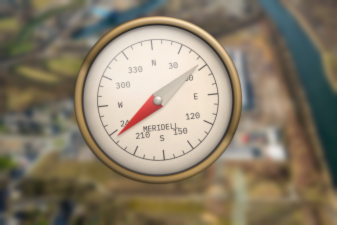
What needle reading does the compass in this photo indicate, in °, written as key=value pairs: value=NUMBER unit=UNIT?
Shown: value=235 unit=°
